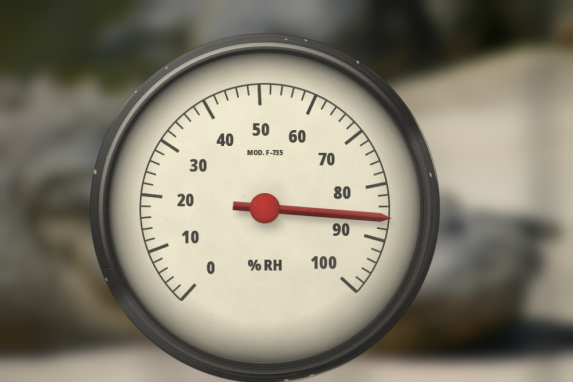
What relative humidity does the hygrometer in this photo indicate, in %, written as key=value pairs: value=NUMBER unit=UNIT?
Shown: value=86 unit=%
